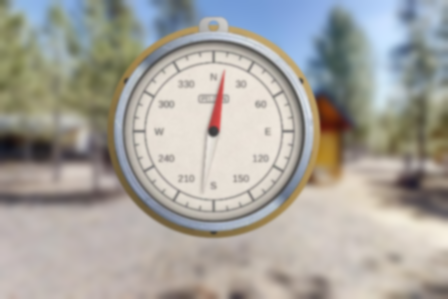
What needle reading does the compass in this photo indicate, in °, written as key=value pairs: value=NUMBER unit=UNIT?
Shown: value=10 unit=°
